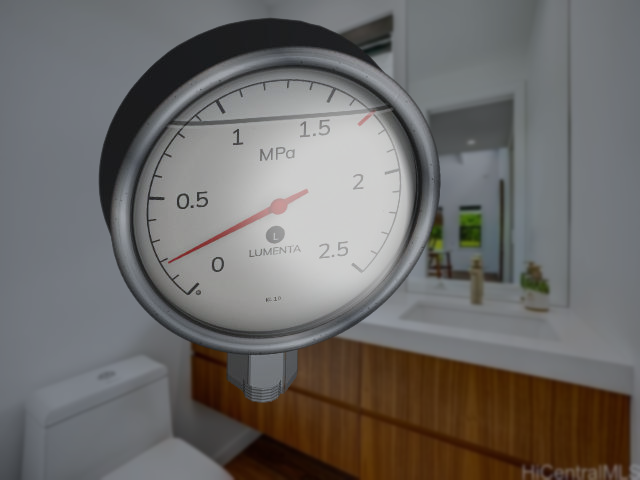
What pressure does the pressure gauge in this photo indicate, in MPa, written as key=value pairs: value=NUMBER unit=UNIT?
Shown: value=0.2 unit=MPa
